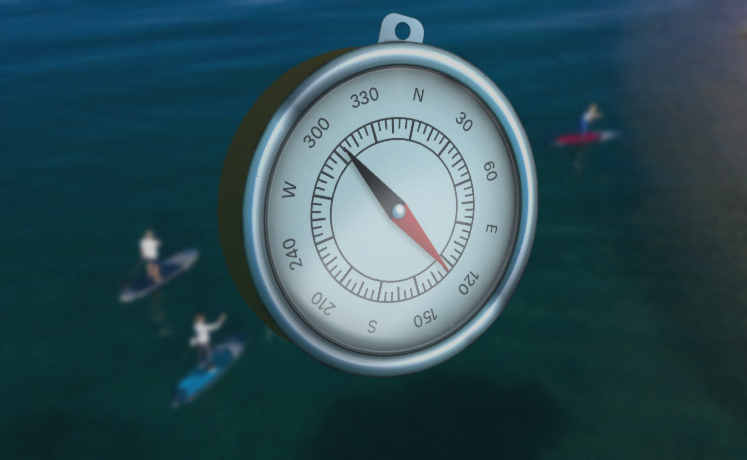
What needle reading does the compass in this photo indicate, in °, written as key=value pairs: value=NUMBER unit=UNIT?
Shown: value=125 unit=°
